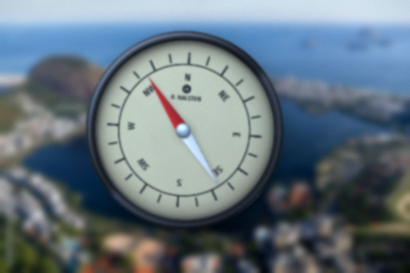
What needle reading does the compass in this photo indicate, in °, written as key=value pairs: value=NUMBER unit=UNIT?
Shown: value=322.5 unit=°
